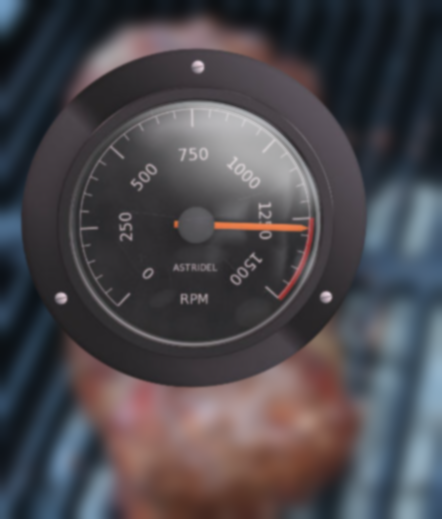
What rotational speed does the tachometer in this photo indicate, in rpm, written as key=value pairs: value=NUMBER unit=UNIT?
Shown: value=1275 unit=rpm
